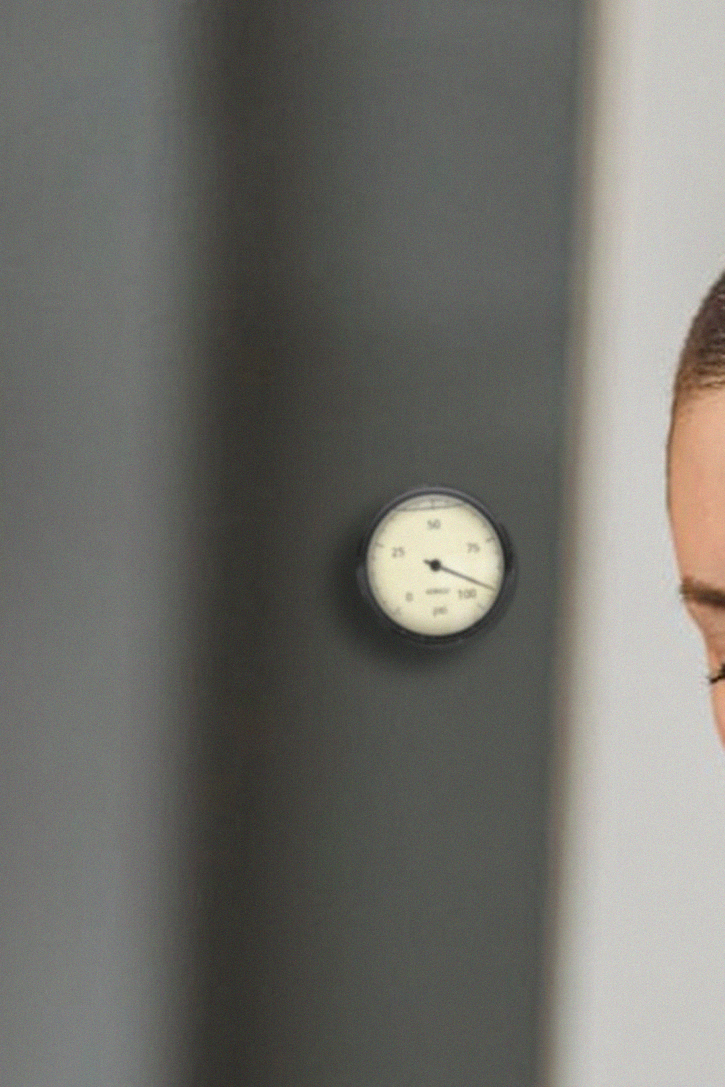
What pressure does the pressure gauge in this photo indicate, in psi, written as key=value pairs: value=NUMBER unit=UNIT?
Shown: value=92.5 unit=psi
